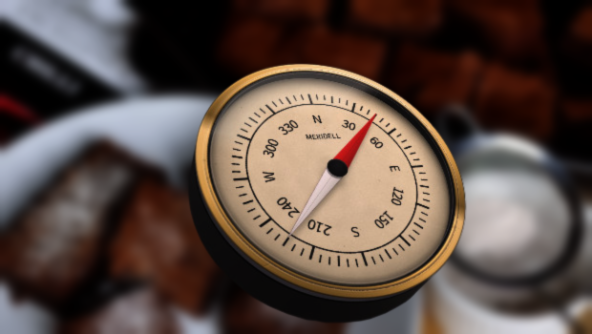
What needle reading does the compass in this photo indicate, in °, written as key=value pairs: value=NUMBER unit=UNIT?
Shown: value=45 unit=°
